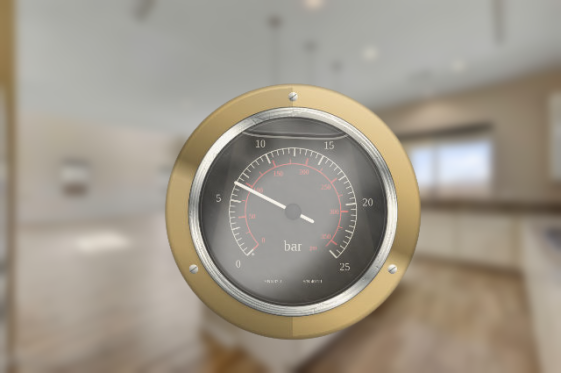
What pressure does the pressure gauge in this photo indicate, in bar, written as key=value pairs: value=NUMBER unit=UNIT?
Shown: value=6.5 unit=bar
